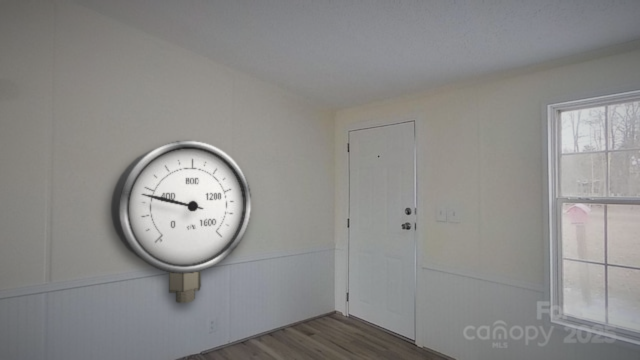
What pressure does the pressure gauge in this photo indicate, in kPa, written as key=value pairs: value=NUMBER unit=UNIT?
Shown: value=350 unit=kPa
